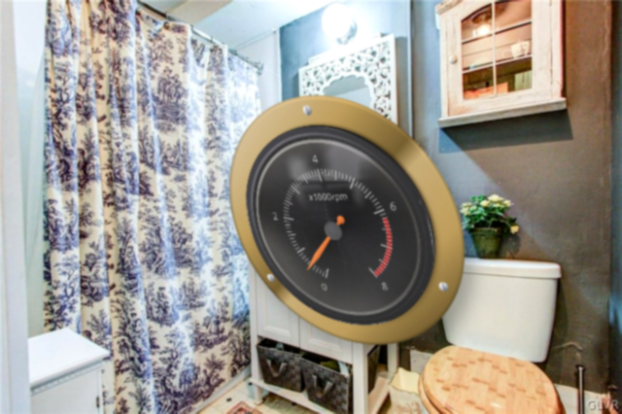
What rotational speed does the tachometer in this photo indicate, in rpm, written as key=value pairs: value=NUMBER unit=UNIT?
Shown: value=500 unit=rpm
